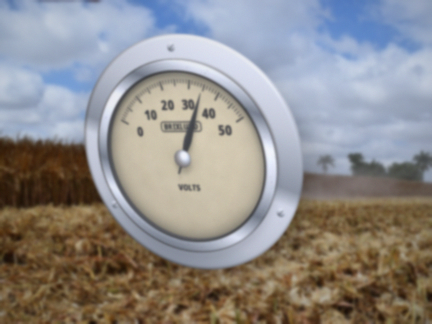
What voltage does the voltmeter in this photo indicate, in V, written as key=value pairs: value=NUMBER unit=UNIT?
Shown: value=35 unit=V
